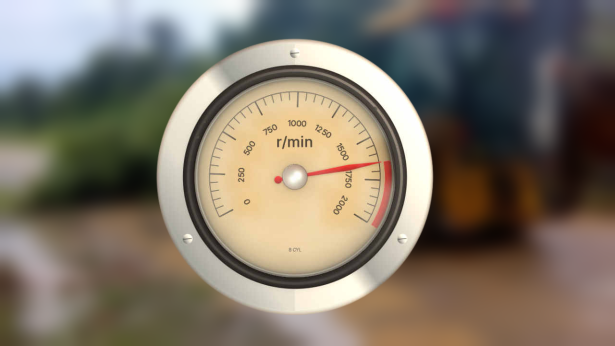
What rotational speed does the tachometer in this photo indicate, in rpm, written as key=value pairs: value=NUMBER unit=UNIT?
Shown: value=1650 unit=rpm
